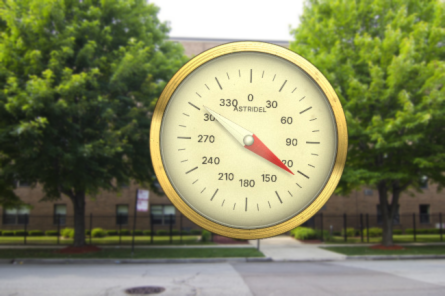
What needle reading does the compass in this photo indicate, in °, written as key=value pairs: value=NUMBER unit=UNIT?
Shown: value=125 unit=°
